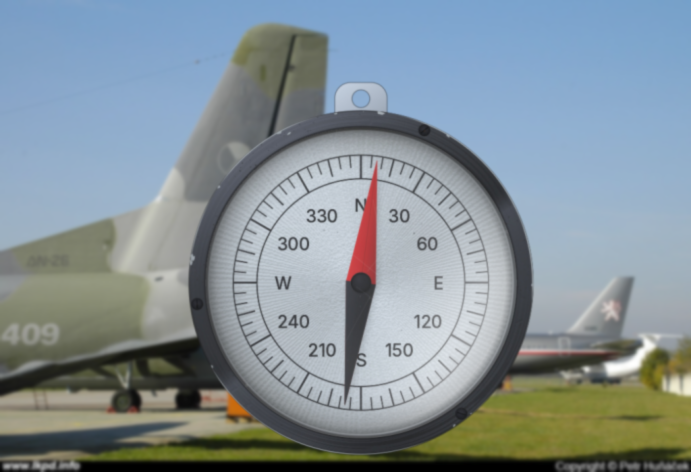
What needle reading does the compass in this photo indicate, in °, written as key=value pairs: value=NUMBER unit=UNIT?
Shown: value=7.5 unit=°
